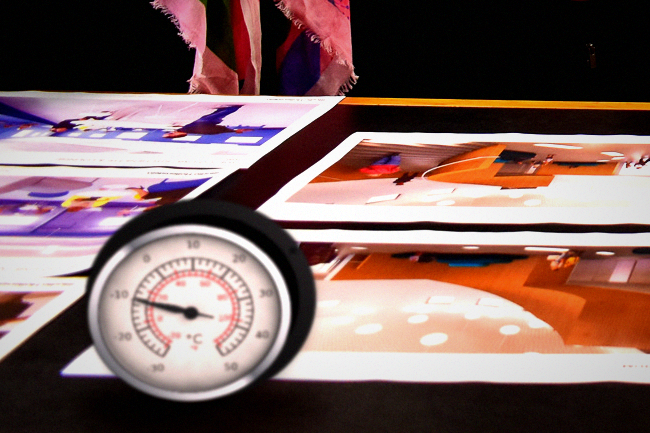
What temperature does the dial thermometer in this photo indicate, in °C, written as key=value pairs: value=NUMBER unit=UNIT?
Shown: value=-10 unit=°C
